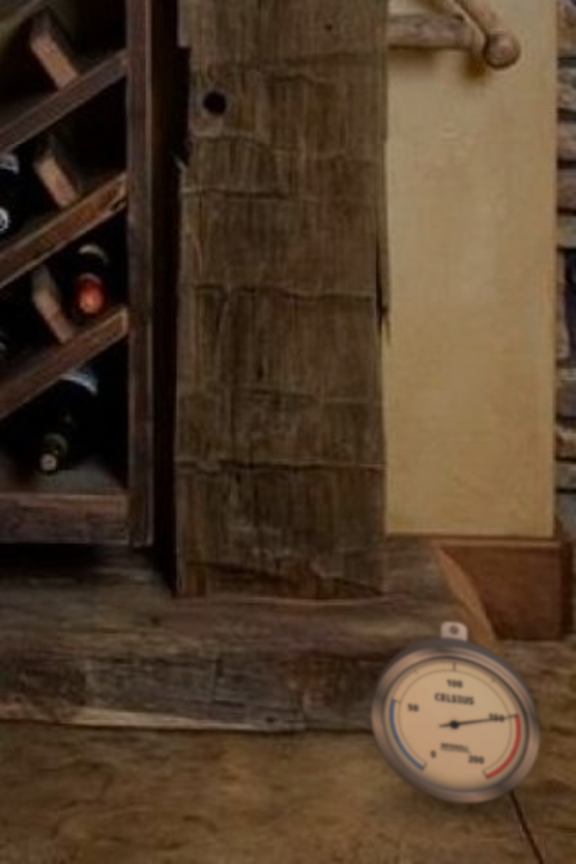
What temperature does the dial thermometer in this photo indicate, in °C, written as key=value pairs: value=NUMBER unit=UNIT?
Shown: value=150 unit=°C
